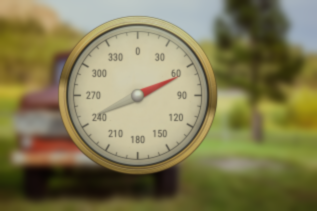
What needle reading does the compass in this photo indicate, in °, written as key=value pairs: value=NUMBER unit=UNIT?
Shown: value=65 unit=°
